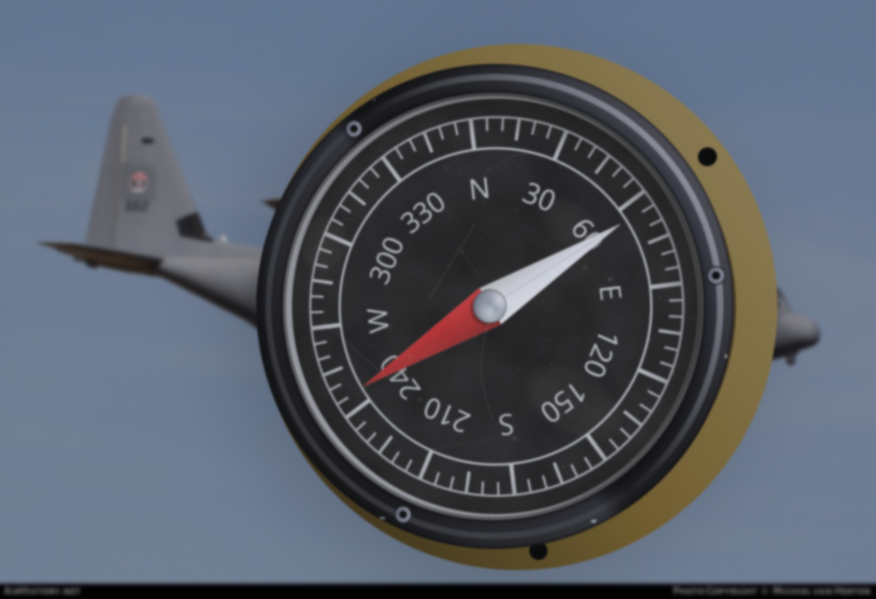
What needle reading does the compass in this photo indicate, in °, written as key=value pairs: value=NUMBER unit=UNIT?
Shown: value=245 unit=°
